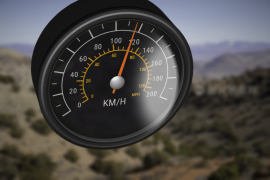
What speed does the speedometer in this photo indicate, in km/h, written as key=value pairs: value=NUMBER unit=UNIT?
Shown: value=115 unit=km/h
